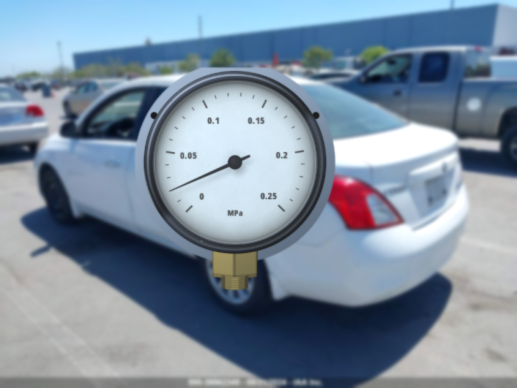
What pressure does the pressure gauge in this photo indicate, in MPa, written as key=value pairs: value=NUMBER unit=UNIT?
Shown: value=0.02 unit=MPa
